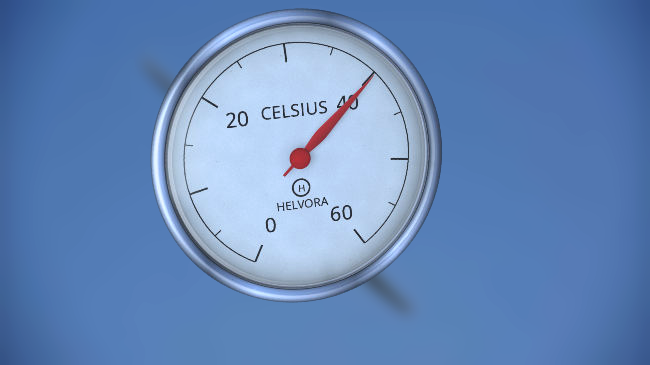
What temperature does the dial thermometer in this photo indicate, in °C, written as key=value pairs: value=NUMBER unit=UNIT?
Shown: value=40 unit=°C
